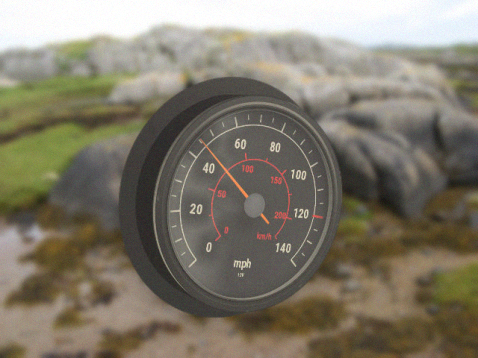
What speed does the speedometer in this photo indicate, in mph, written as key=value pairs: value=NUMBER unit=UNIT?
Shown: value=45 unit=mph
